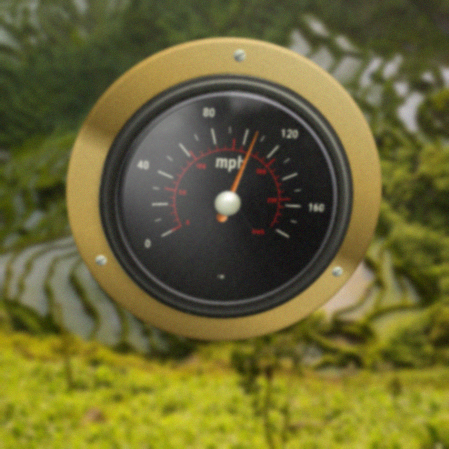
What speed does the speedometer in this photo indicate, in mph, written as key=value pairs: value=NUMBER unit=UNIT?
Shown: value=105 unit=mph
